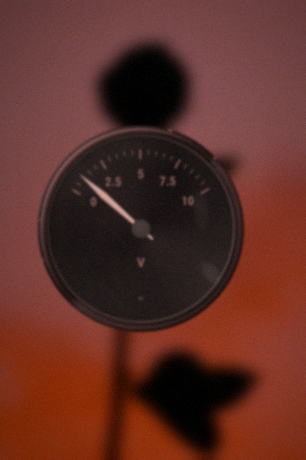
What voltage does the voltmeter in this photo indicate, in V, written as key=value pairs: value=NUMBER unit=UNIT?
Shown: value=1 unit=V
